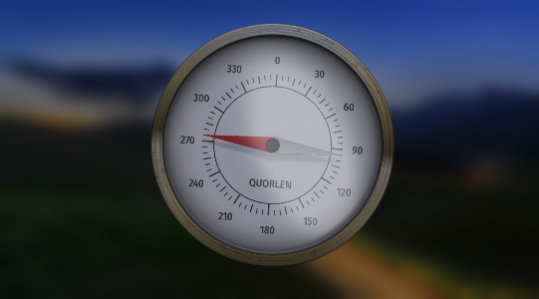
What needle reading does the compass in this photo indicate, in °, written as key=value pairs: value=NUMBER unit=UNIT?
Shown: value=275 unit=°
